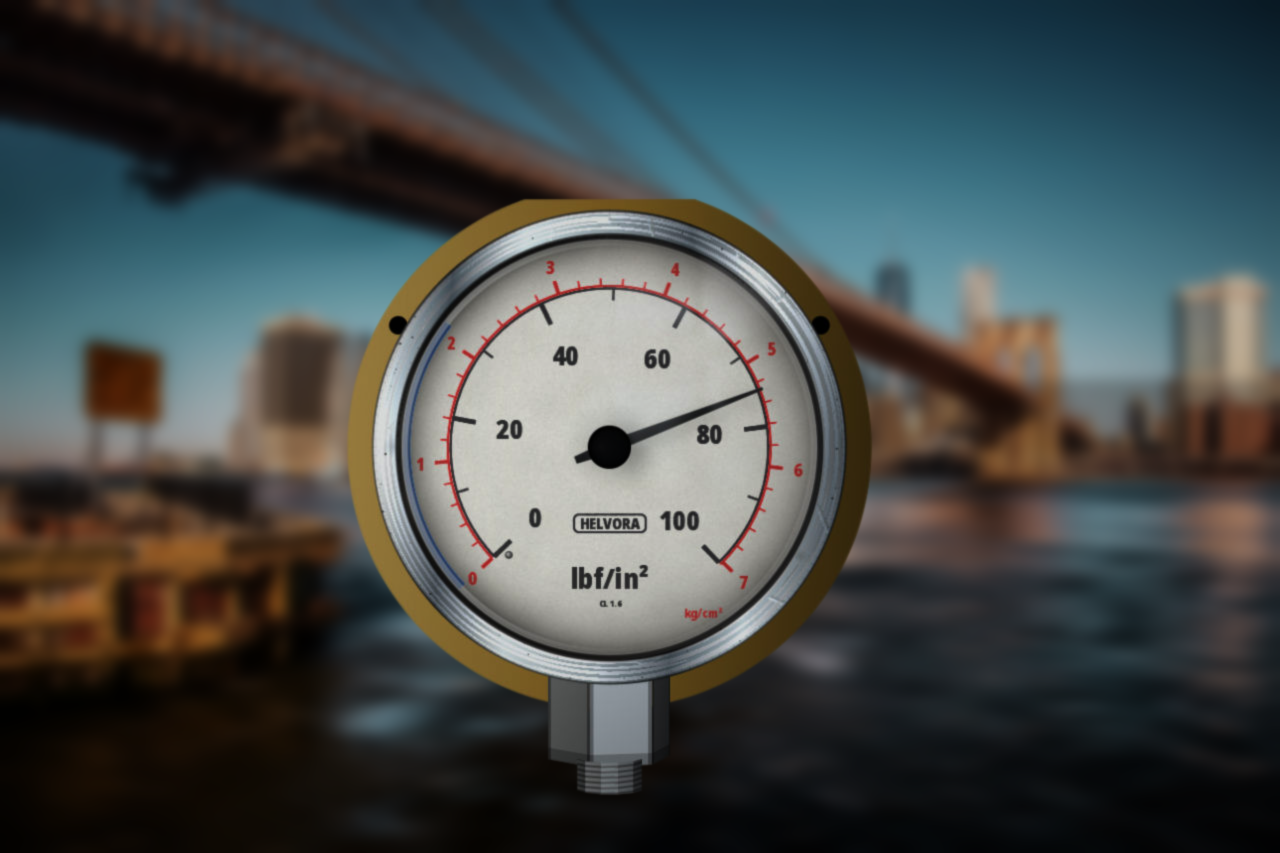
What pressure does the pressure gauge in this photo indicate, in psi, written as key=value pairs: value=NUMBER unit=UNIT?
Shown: value=75 unit=psi
